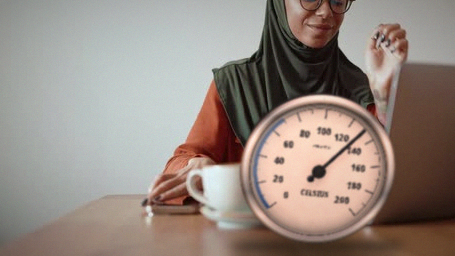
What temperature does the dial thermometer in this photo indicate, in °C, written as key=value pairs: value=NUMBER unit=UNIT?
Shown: value=130 unit=°C
